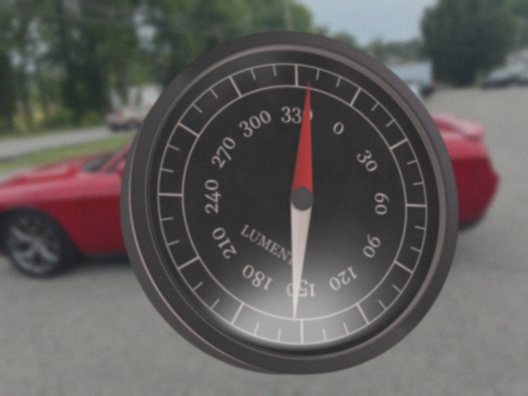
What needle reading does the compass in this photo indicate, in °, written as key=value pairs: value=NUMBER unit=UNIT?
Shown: value=335 unit=°
